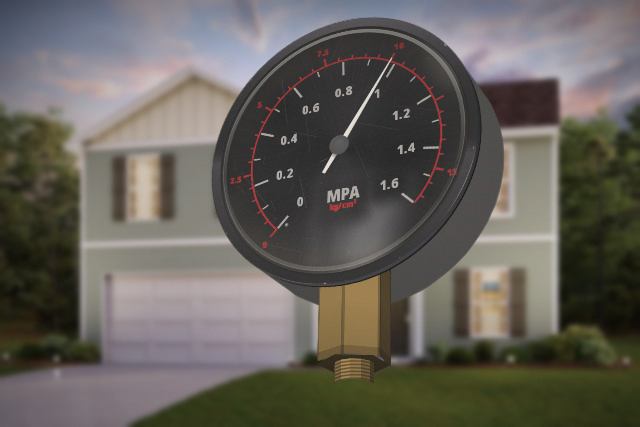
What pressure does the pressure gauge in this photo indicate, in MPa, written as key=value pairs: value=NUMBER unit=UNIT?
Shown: value=1 unit=MPa
